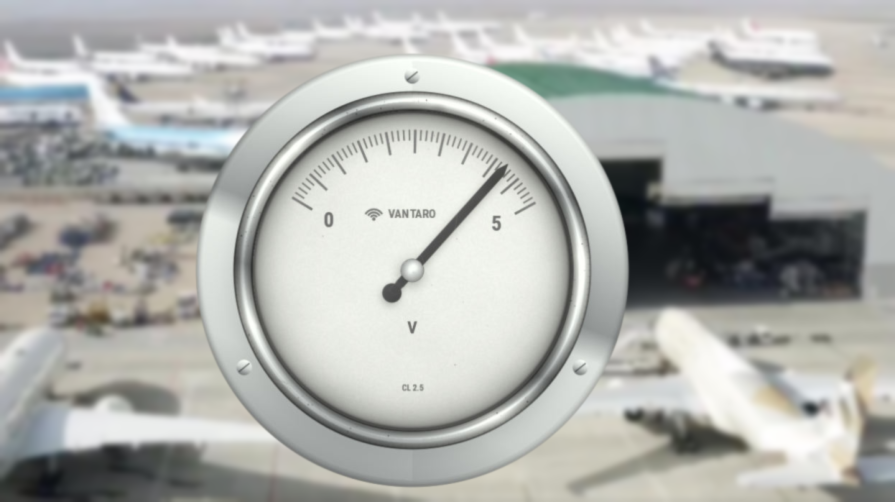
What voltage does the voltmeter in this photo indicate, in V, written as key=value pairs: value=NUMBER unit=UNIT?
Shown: value=4.2 unit=V
